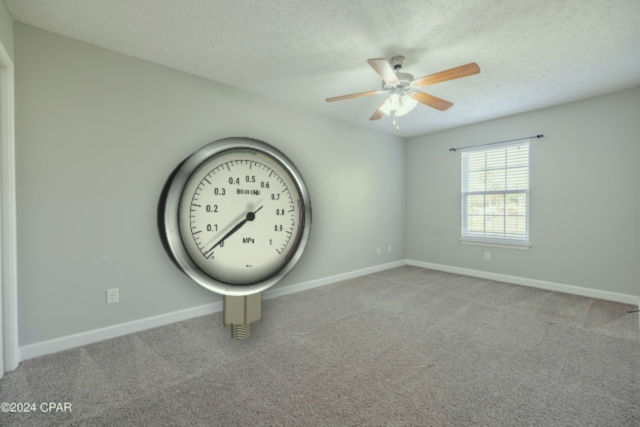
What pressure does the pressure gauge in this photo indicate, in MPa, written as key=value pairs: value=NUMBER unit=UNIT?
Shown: value=0.02 unit=MPa
